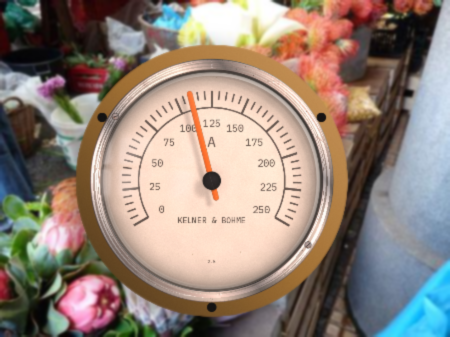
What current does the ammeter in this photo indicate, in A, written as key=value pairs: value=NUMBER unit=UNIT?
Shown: value=110 unit=A
